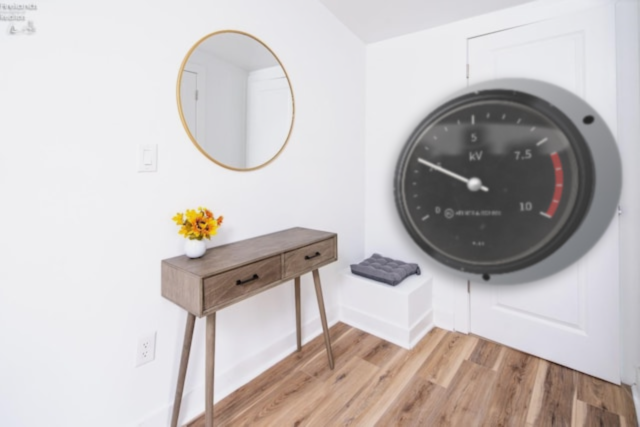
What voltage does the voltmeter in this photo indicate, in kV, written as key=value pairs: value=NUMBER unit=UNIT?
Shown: value=2.5 unit=kV
